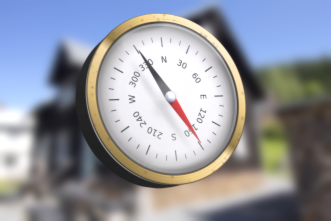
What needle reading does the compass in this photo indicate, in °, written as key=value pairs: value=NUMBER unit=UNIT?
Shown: value=150 unit=°
